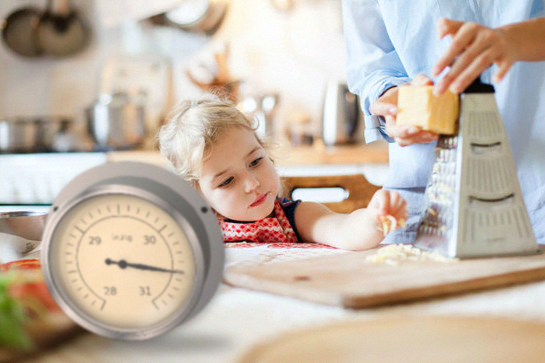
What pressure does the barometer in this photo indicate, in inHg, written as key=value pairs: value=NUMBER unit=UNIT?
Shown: value=30.5 unit=inHg
